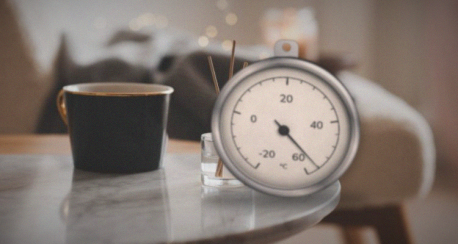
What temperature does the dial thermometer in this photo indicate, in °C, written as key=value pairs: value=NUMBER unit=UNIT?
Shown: value=56 unit=°C
